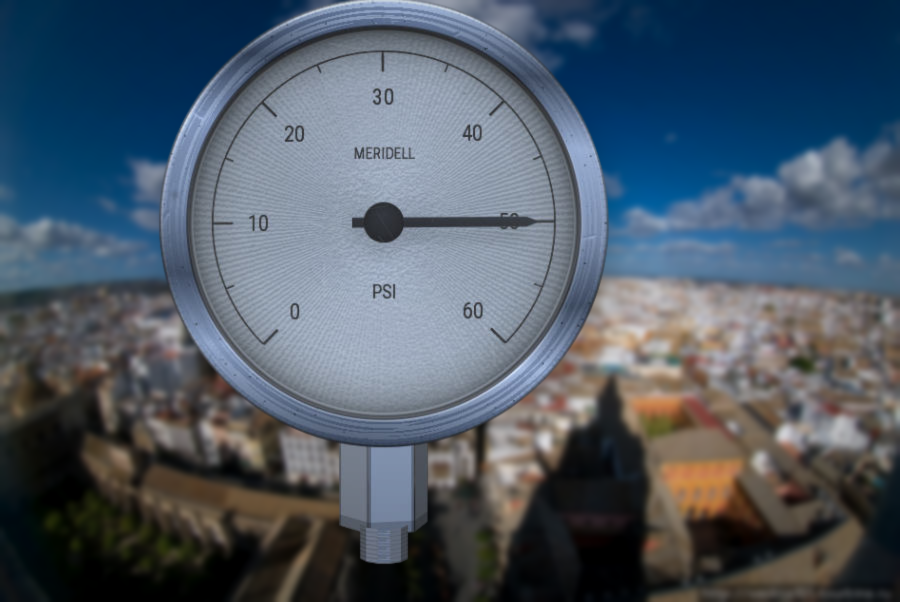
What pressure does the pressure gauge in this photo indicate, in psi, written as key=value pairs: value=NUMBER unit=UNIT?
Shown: value=50 unit=psi
